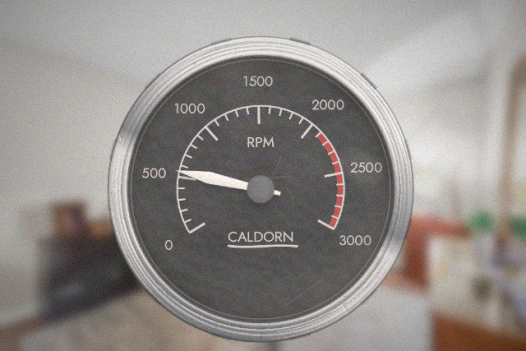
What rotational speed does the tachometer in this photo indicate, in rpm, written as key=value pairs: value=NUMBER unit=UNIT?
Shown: value=550 unit=rpm
